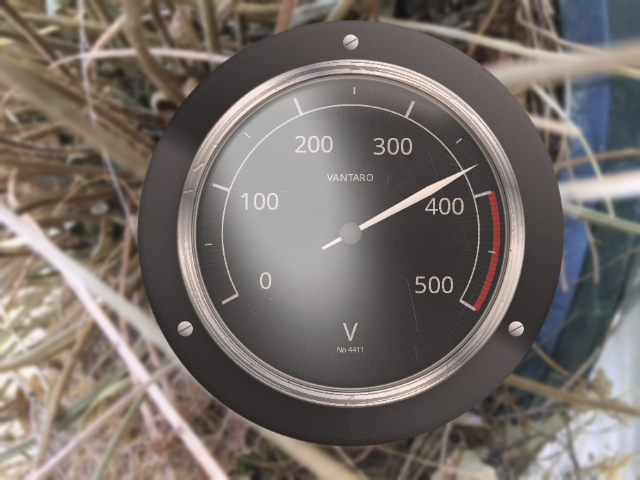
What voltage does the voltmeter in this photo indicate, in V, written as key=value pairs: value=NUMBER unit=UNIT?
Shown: value=375 unit=V
